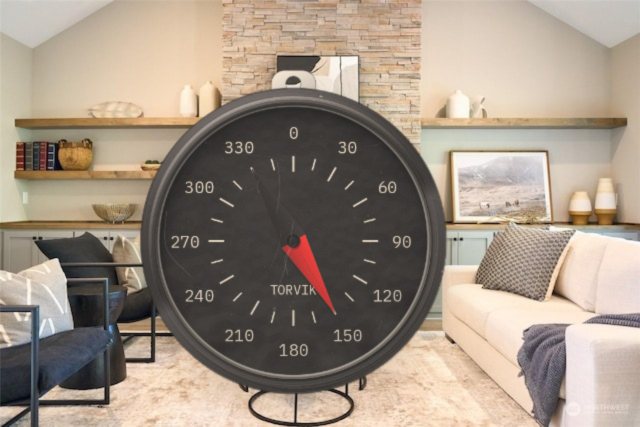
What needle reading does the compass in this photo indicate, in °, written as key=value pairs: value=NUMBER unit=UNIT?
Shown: value=150 unit=°
